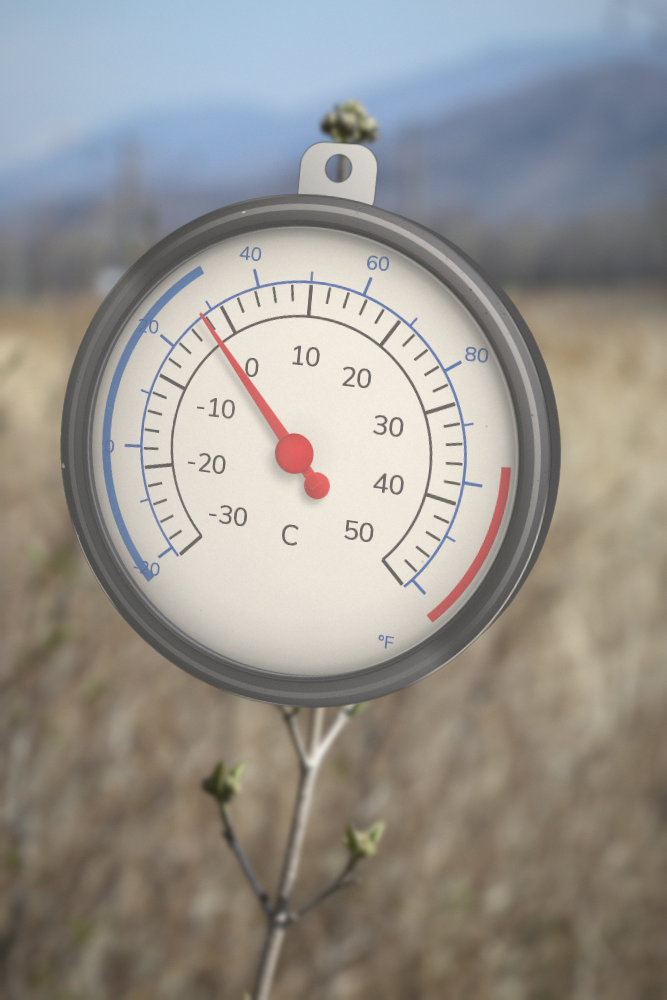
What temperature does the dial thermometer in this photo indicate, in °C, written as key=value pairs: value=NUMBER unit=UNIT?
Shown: value=-2 unit=°C
